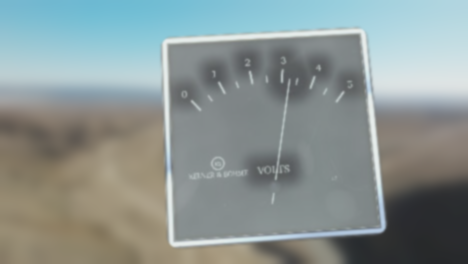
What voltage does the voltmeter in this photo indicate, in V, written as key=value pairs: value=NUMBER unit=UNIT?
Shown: value=3.25 unit=V
